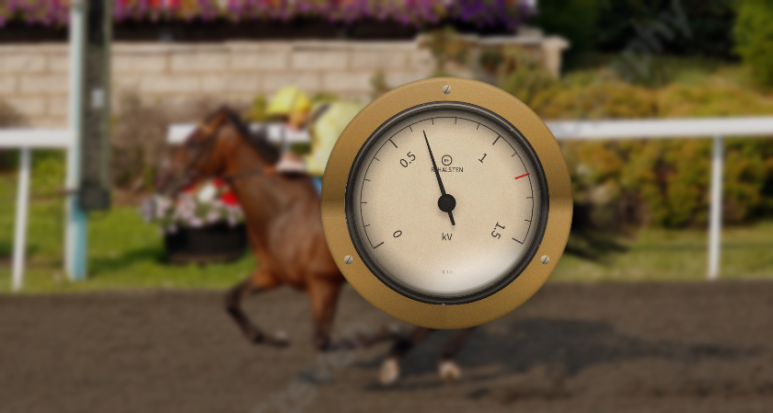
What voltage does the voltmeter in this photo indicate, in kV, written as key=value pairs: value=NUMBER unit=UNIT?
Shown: value=0.65 unit=kV
